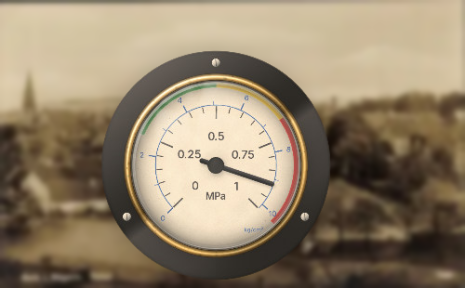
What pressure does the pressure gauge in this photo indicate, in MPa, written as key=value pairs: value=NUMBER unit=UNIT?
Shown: value=0.9 unit=MPa
